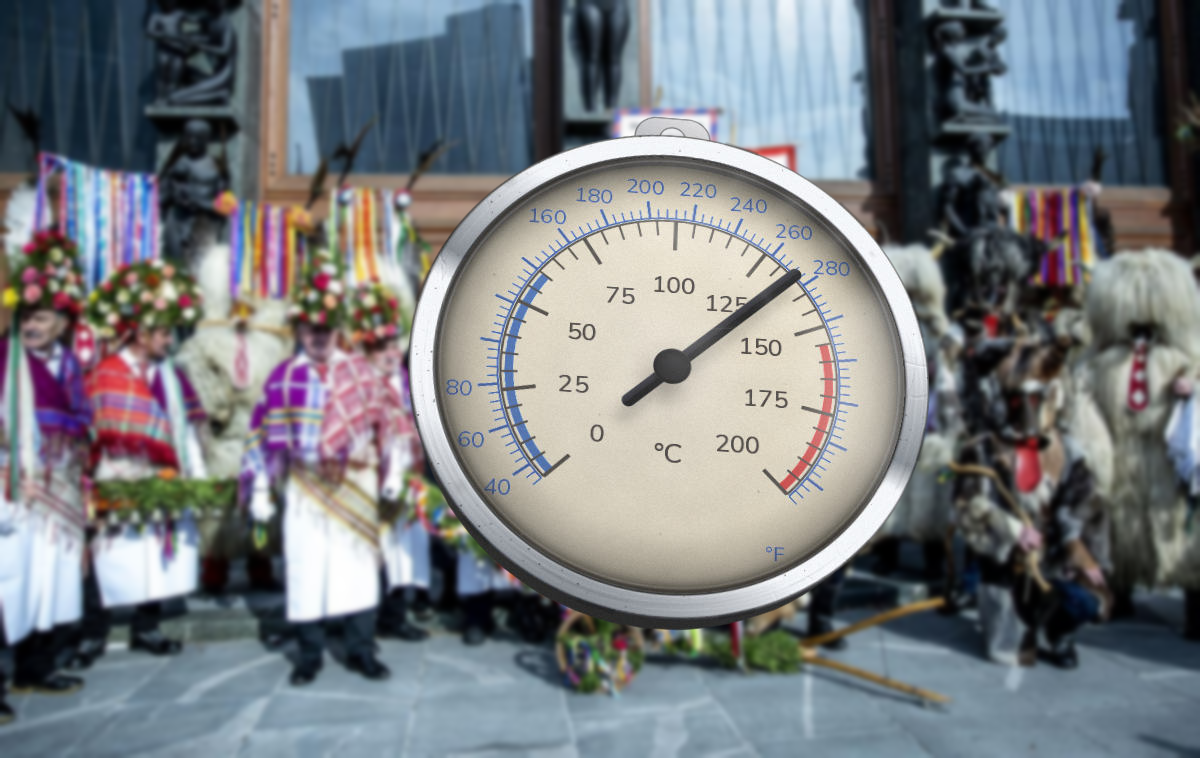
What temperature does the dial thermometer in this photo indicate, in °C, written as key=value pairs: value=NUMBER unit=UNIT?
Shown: value=135 unit=°C
